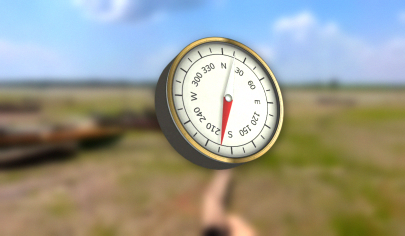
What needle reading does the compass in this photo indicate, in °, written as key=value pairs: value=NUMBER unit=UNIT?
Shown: value=195 unit=°
